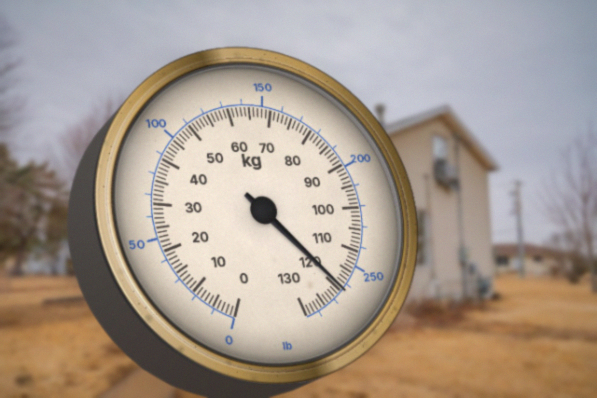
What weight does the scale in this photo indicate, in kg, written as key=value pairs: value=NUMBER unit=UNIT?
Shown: value=120 unit=kg
